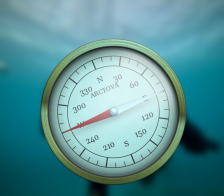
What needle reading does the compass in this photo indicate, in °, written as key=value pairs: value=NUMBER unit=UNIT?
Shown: value=270 unit=°
